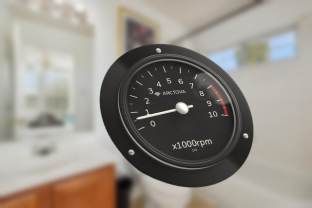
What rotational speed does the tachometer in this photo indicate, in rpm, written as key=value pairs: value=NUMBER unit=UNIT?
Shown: value=500 unit=rpm
